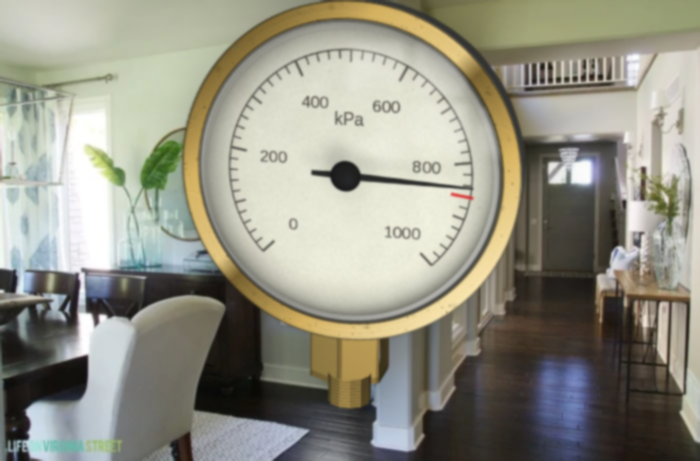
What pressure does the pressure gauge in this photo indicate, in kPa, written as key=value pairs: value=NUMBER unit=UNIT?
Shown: value=840 unit=kPa
